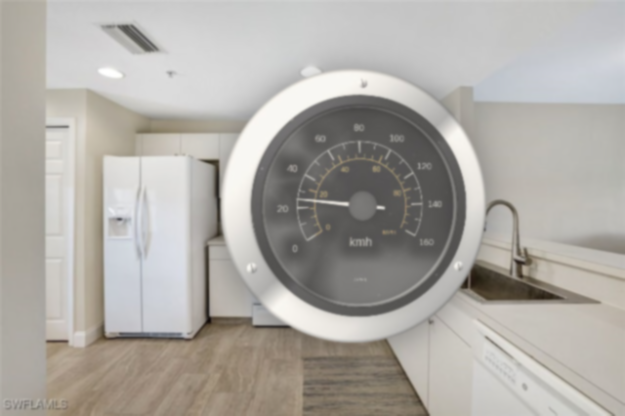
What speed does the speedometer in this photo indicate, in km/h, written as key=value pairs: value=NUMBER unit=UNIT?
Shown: value=25 unit=km/h
